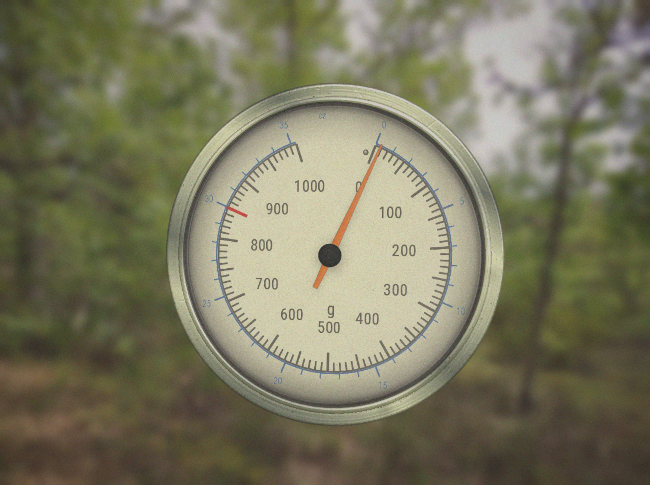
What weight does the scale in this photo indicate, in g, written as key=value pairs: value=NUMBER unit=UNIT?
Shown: value=10 unit=g
